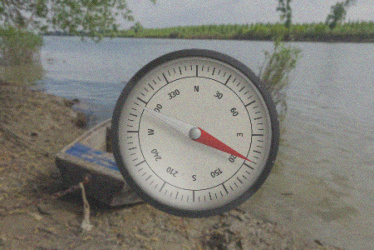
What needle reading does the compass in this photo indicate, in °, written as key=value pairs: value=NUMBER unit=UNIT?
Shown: value=115 unit=°
